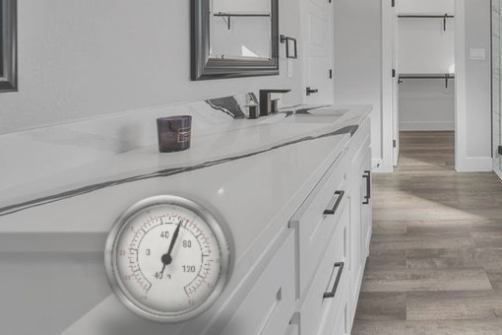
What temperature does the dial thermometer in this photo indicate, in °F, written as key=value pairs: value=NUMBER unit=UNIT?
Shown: value=60 unit=°F
